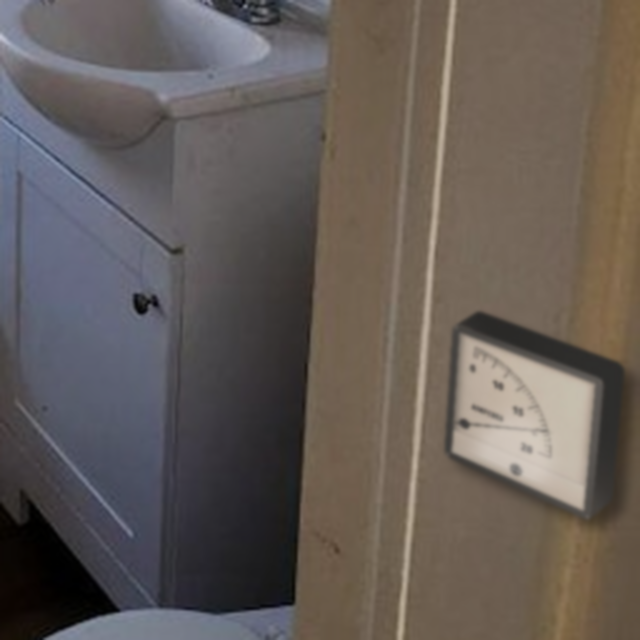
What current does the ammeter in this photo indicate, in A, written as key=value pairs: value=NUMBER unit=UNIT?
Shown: value=17.5 unit=A
